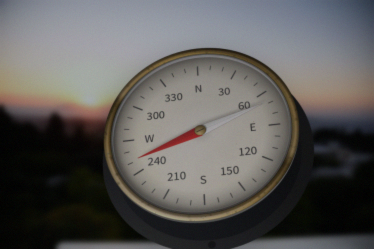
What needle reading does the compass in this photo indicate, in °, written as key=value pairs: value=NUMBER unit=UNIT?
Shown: value=250 unit=°
